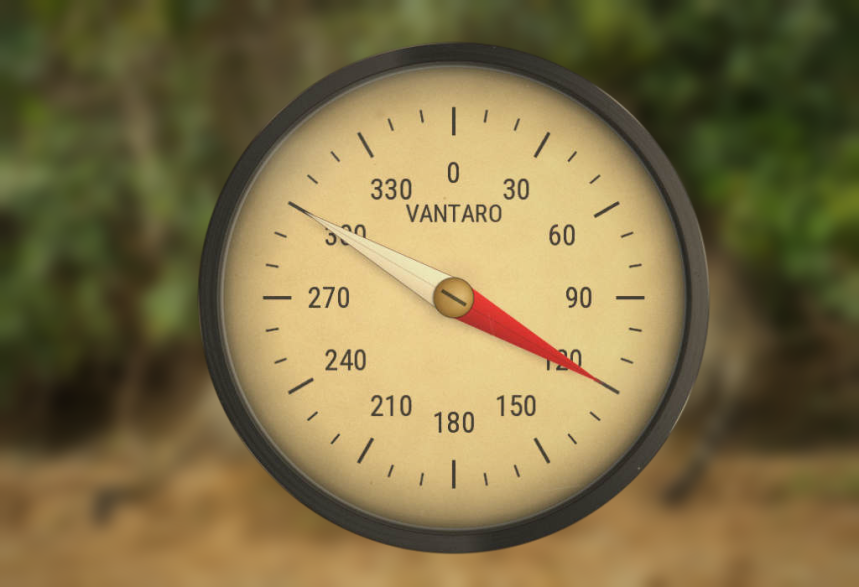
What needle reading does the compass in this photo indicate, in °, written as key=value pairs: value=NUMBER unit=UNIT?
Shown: value=120 unit=°
